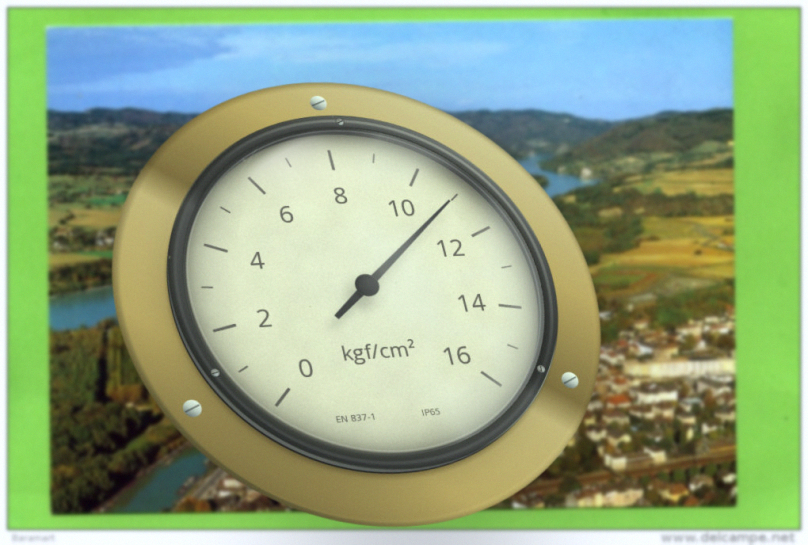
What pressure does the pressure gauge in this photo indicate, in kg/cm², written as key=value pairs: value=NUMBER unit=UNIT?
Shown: value=11 unit=kg/cm²
